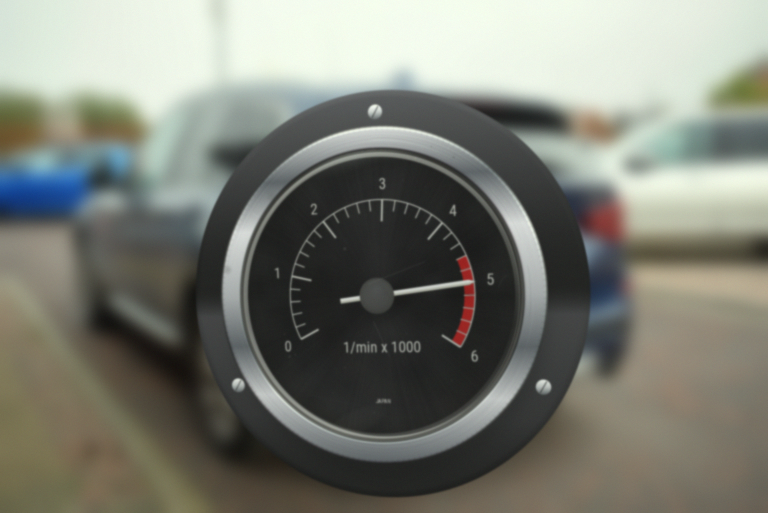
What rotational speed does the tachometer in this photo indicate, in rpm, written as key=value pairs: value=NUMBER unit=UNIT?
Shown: value=5000 unit=rpm
